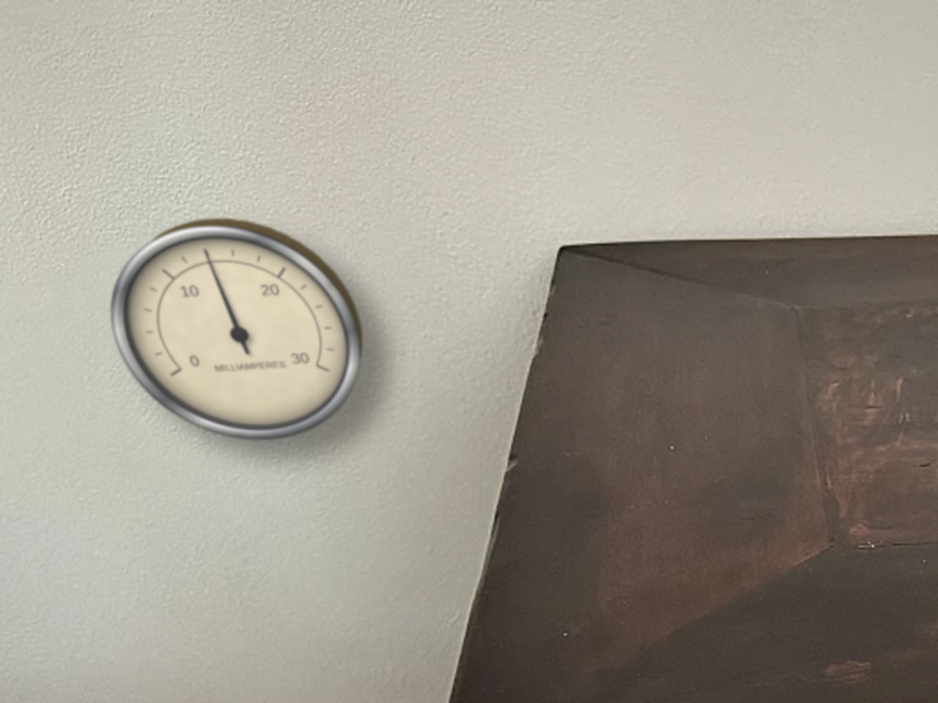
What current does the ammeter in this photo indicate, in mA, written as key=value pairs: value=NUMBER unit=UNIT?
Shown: value=14 unit=mA
